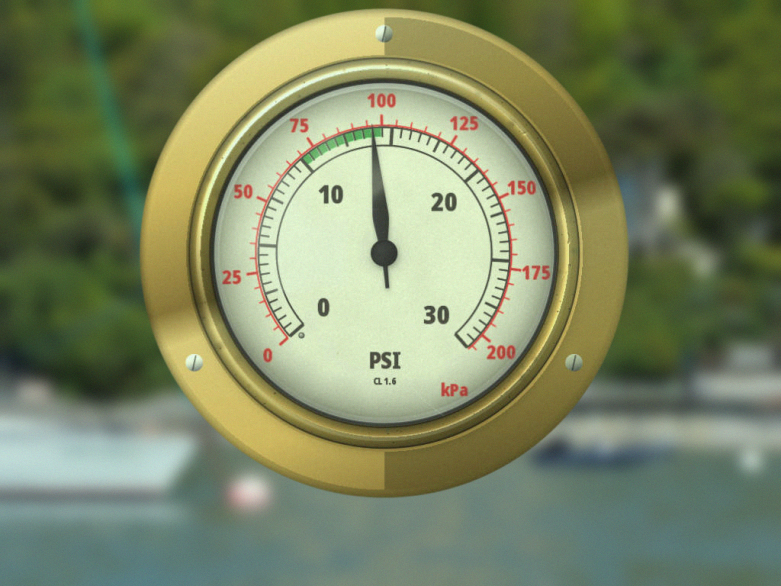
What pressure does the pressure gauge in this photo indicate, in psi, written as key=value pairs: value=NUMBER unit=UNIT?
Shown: value=14 unit=psi
